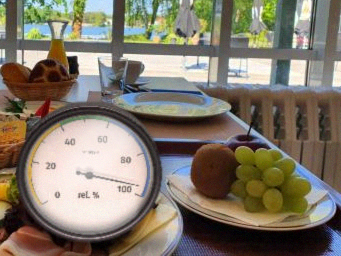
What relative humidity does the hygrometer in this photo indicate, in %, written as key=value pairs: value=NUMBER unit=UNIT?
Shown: value=95 unit=%
